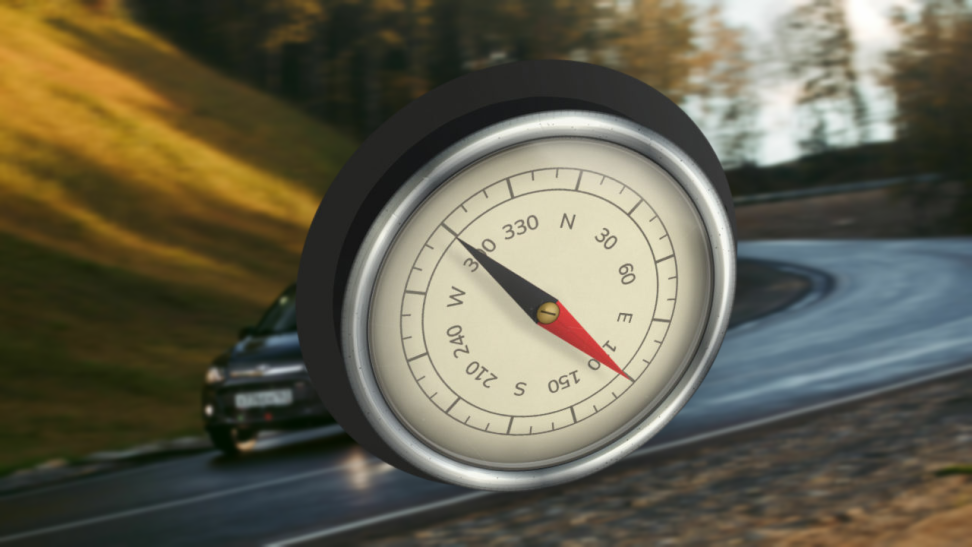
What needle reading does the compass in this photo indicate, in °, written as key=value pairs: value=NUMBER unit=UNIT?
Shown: value=120 unit=°
